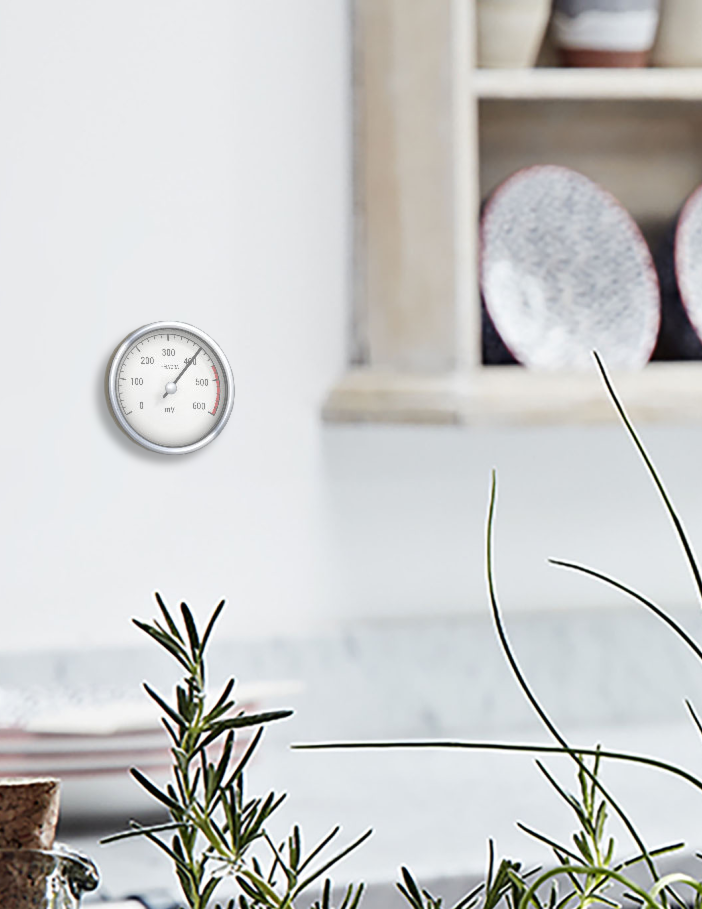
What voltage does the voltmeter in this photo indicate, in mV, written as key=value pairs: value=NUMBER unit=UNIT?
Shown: value=400 unit=mV
